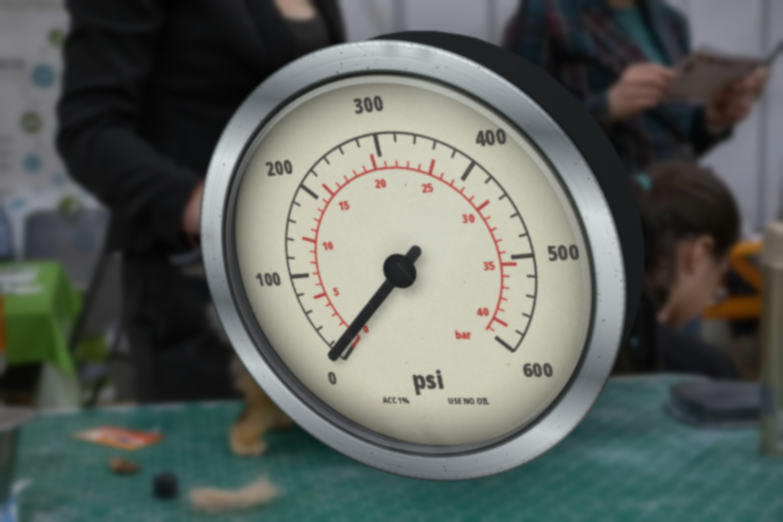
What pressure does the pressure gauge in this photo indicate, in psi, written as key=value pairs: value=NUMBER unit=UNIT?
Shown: value=10 unit=psi
